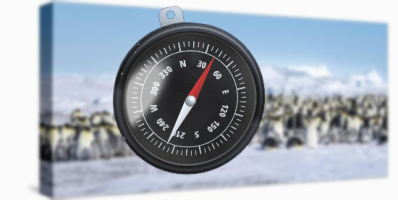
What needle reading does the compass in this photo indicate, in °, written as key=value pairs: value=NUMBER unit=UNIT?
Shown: value=40 unit=°
